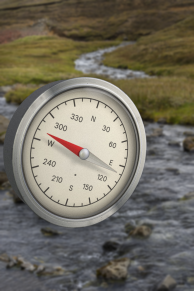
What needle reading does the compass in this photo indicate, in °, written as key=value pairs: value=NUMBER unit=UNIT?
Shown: value=280 unit=°
